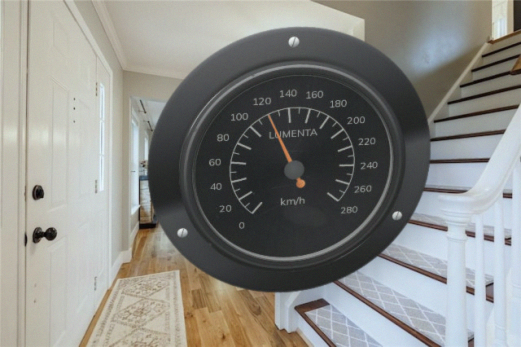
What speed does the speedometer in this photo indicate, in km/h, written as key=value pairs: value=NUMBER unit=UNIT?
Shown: value=120 unit=km/h
